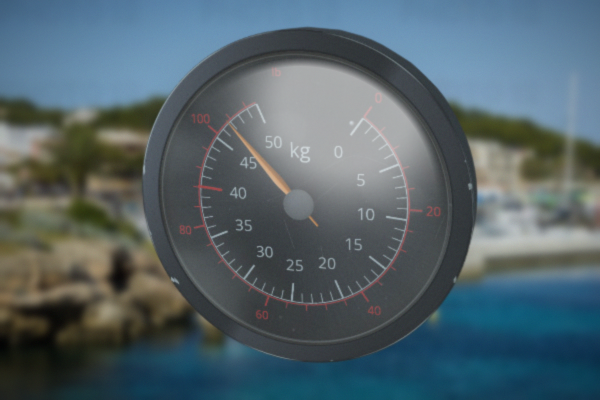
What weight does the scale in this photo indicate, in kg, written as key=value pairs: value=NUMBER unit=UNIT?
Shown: value=47 unit=kg
